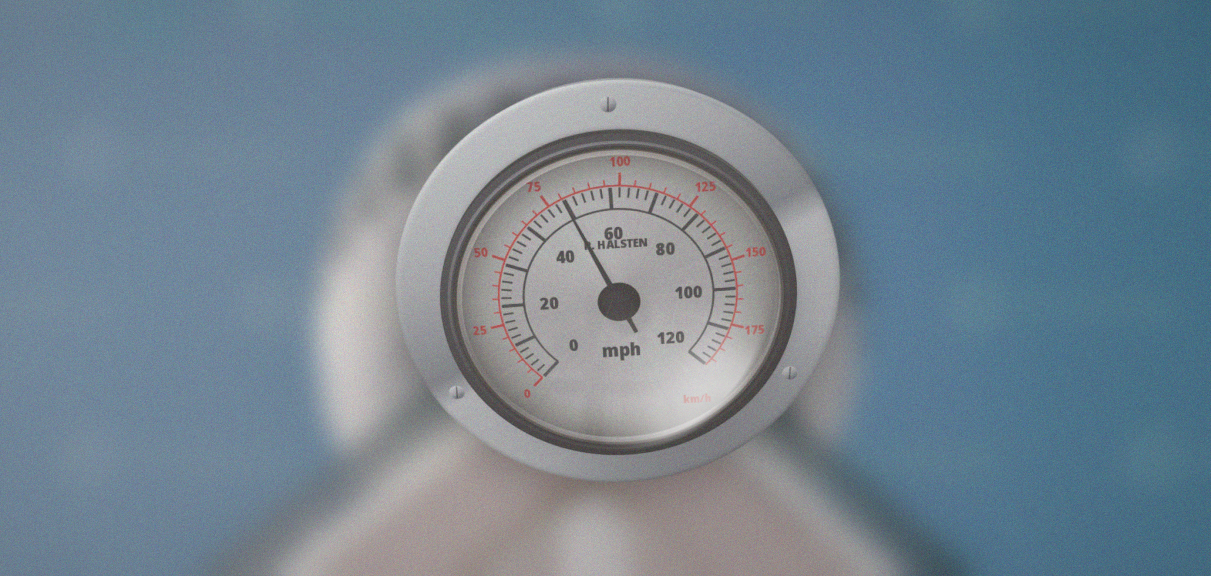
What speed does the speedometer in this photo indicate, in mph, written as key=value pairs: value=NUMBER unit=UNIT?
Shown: value=50 unit=mph
